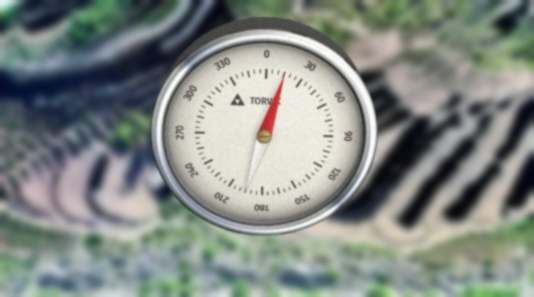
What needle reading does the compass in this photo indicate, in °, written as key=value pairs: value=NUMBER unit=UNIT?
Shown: value=15 unit=°
